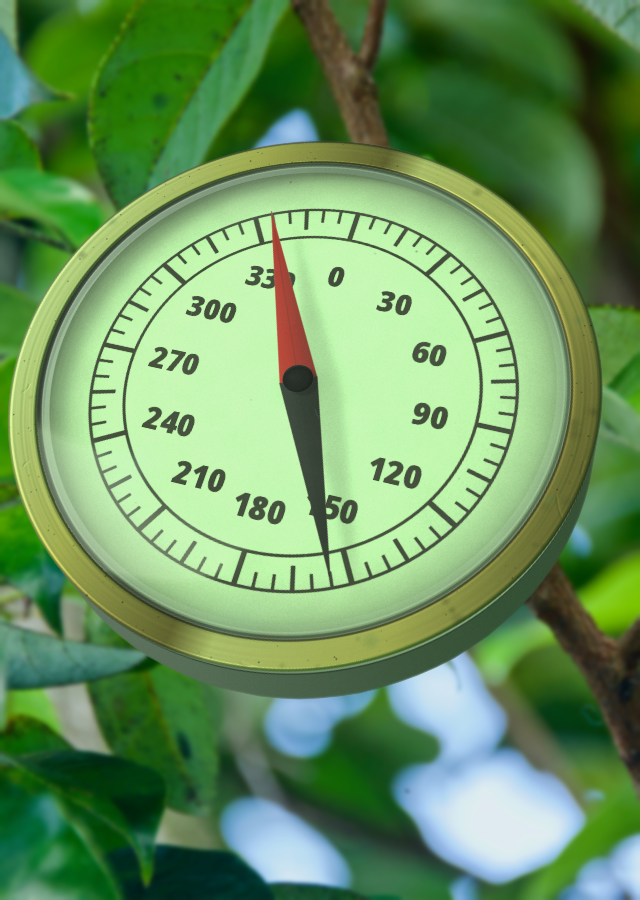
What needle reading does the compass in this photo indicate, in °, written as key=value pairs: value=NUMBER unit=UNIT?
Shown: value=335 unit=°
